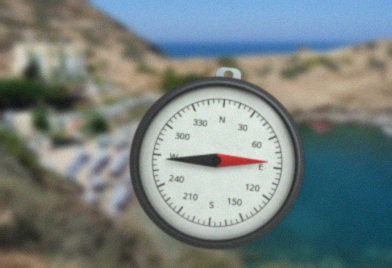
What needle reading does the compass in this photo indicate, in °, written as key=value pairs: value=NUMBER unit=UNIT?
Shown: value=85 unit=°
